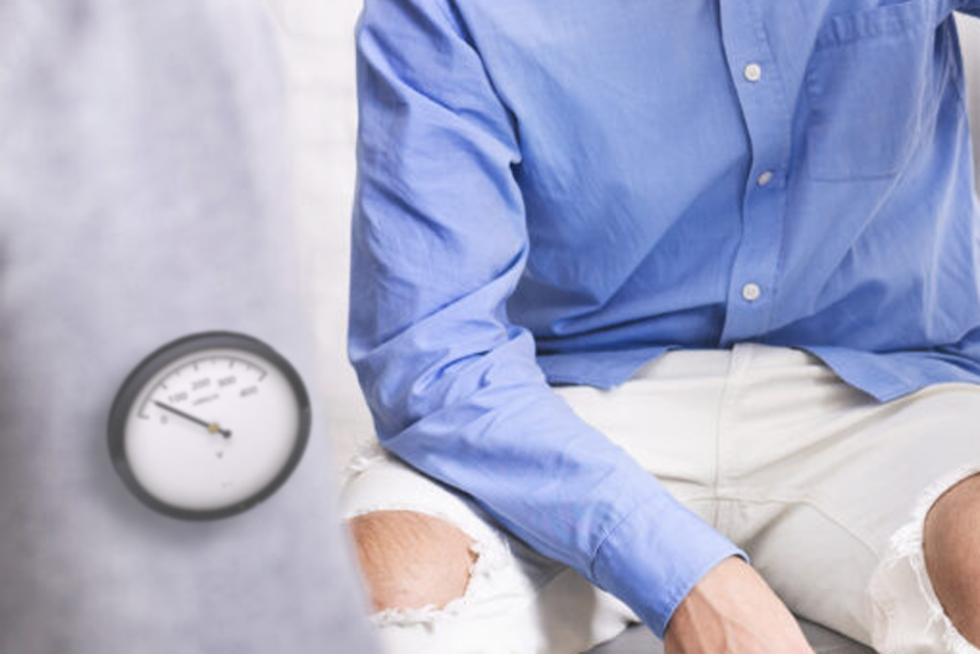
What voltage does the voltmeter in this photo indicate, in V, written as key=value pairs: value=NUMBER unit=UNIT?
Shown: value=50 unit=V
